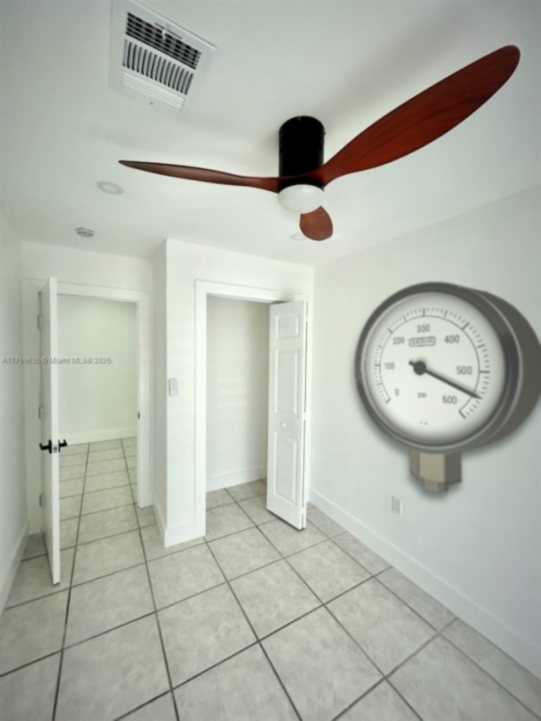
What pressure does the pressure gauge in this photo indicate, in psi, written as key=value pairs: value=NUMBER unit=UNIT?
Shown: value=550 unit=psi
